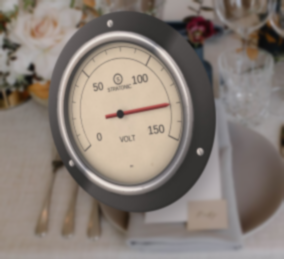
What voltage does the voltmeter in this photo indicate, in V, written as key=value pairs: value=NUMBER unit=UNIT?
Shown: value=130 unit=V
